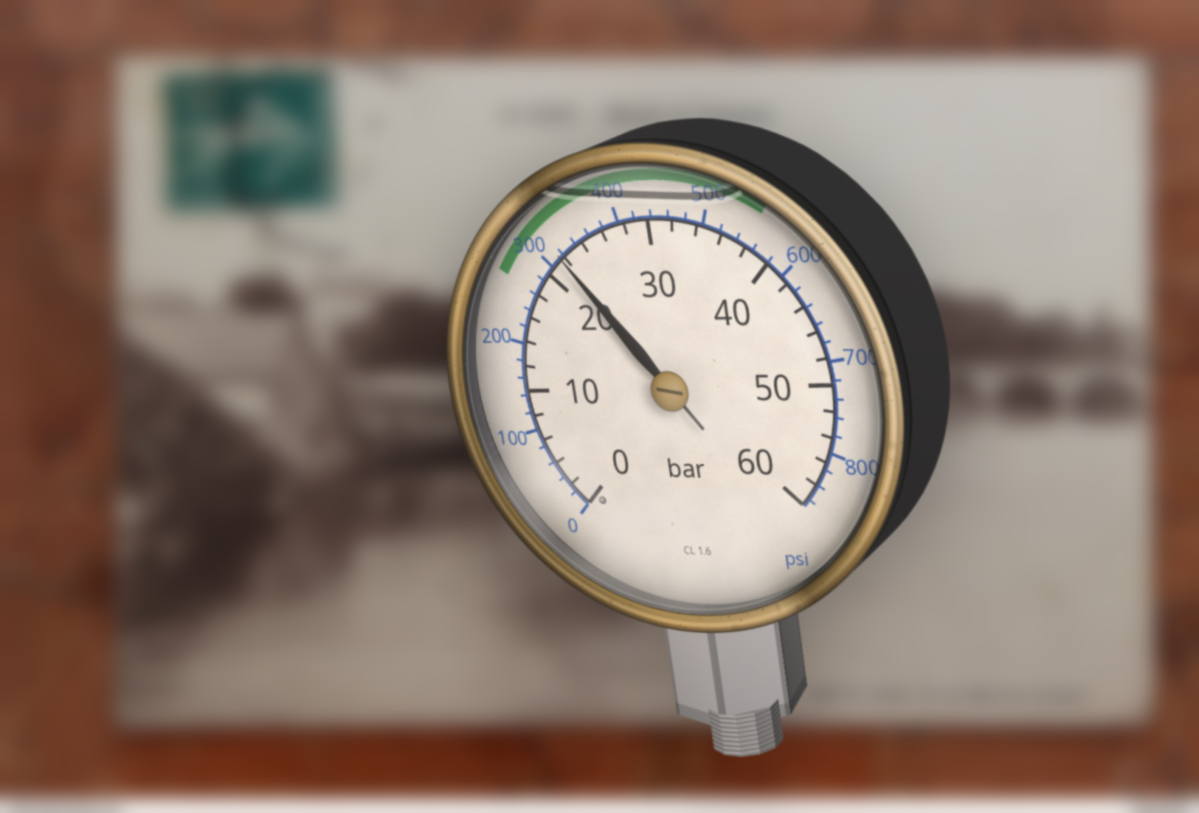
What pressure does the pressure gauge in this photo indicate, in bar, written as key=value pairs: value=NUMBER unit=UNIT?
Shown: value=22 unit=bar
